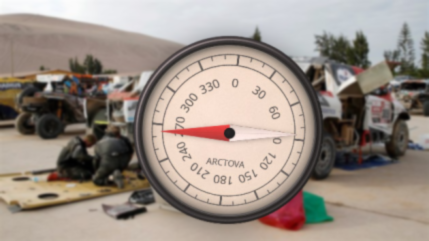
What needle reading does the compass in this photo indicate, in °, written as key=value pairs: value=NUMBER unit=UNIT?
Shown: value=265 unit=°
